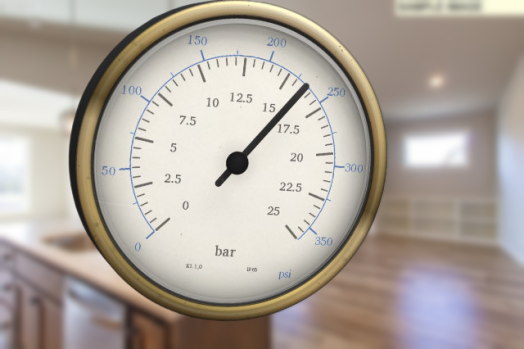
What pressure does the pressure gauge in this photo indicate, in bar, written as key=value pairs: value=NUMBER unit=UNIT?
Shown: value=16 unit=bar
